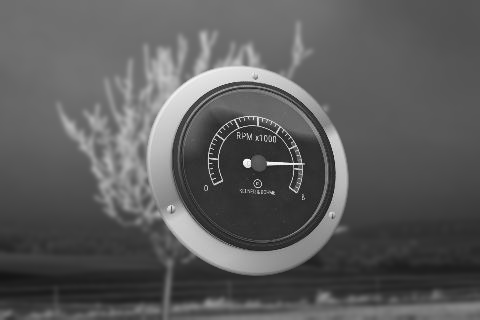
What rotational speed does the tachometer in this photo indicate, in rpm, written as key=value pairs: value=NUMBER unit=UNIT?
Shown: value=6800 unit=rpm
